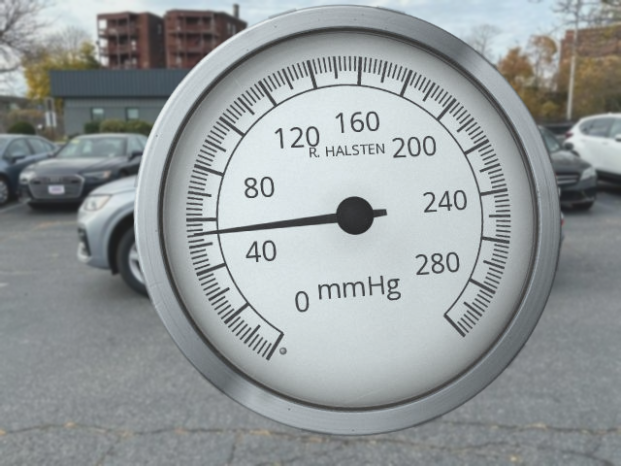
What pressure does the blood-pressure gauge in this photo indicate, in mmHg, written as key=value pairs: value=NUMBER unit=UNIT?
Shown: value=54 unit=mmHg
